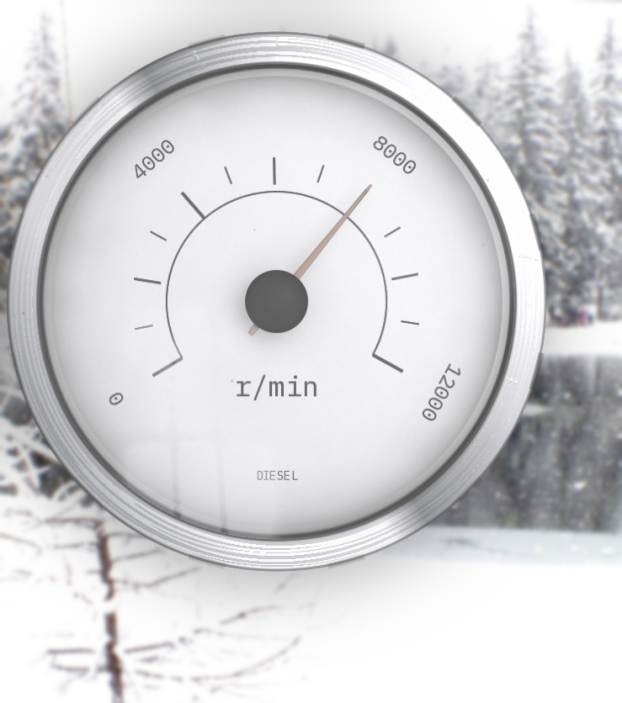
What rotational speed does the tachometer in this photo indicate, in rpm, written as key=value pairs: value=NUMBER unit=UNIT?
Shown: value=8000 unit=rpm
